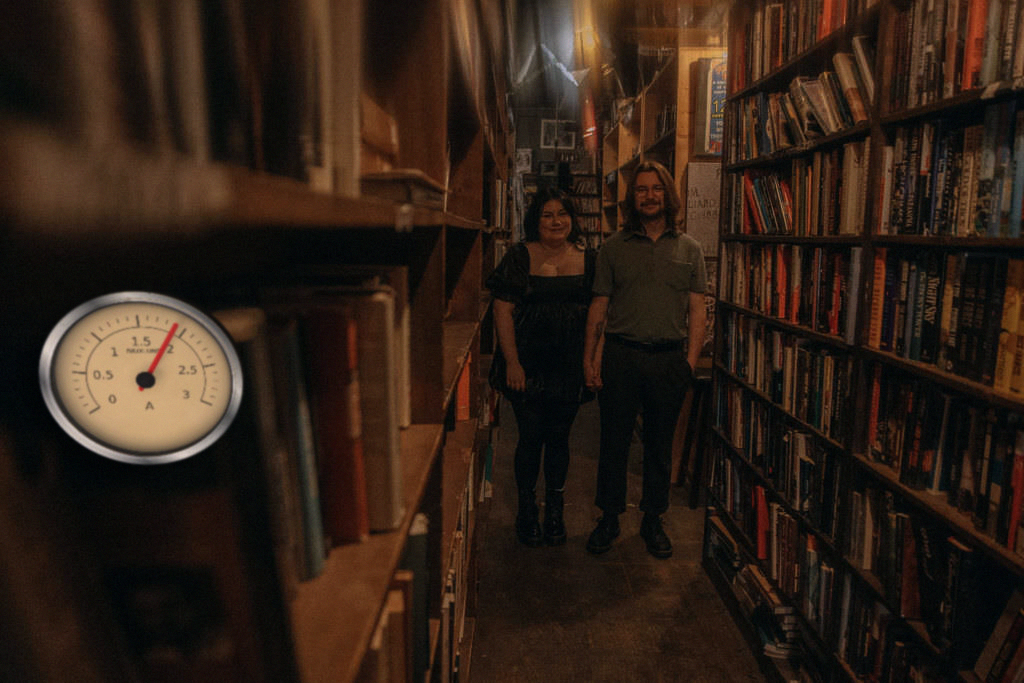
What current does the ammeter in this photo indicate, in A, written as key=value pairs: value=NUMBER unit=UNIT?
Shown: value=1.9 unit=A
